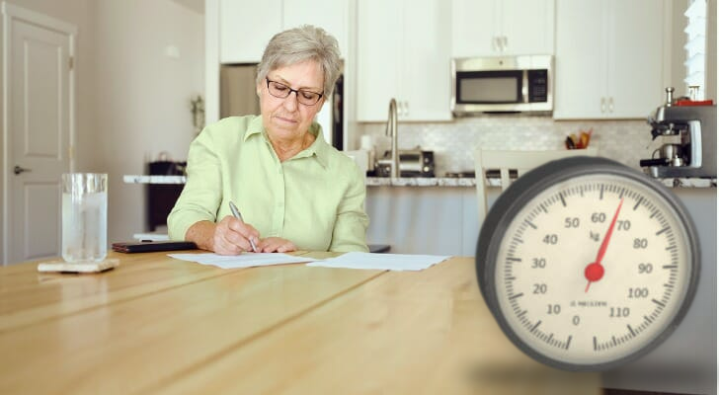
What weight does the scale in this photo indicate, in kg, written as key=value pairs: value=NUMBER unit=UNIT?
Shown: value=65 unit=kg
